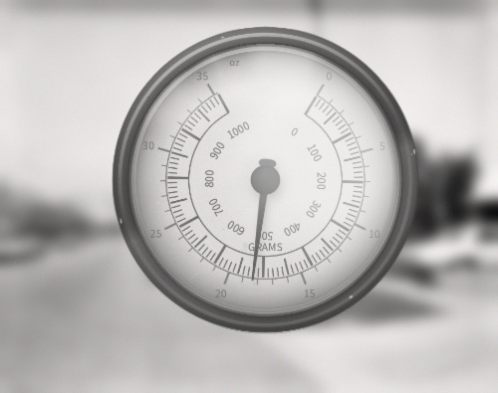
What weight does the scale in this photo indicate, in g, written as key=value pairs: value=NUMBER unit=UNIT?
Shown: value=520 unit=g
